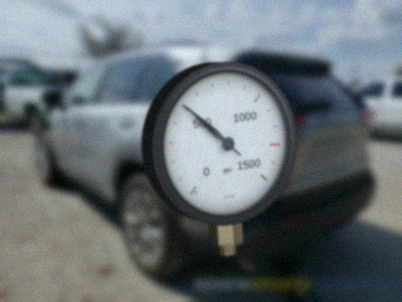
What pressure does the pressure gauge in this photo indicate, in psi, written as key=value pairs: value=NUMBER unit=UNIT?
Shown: value=500 unit=psi
